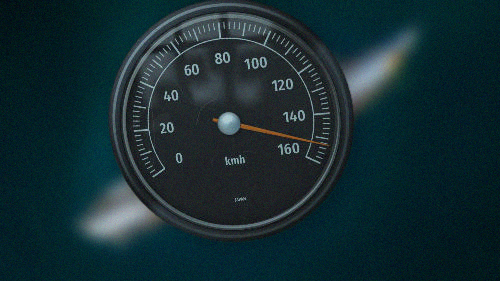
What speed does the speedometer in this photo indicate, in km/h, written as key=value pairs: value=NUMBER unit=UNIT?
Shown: value=152 unit=km/h
